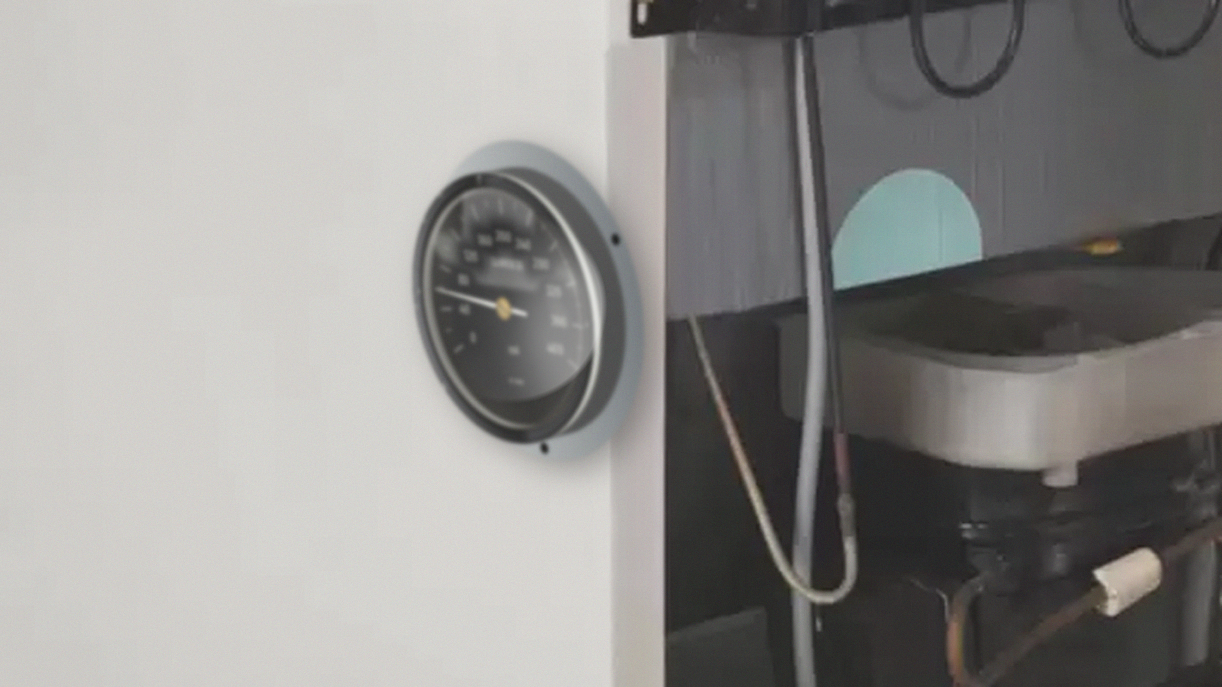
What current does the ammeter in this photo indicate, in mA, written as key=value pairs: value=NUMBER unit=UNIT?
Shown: value=60 unit=mA
